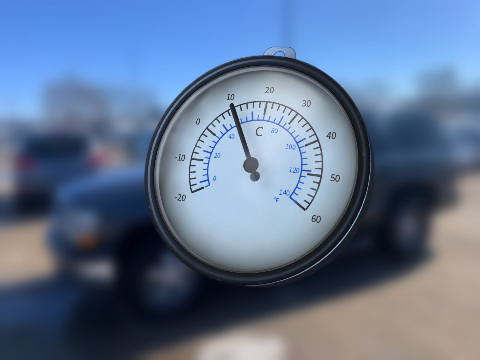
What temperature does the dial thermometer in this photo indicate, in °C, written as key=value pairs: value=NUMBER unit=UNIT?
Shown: value=10 unit=°C
